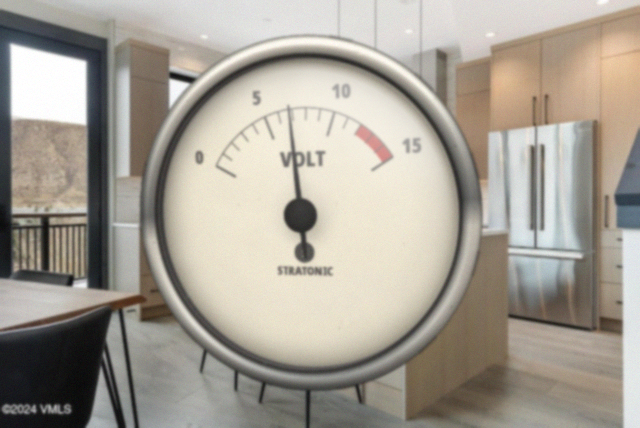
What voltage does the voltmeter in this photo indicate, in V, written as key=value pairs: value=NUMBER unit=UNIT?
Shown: value=7 unit=V
